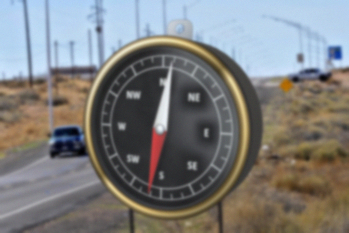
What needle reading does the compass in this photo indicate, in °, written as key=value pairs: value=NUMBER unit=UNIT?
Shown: value=190 unit=°
